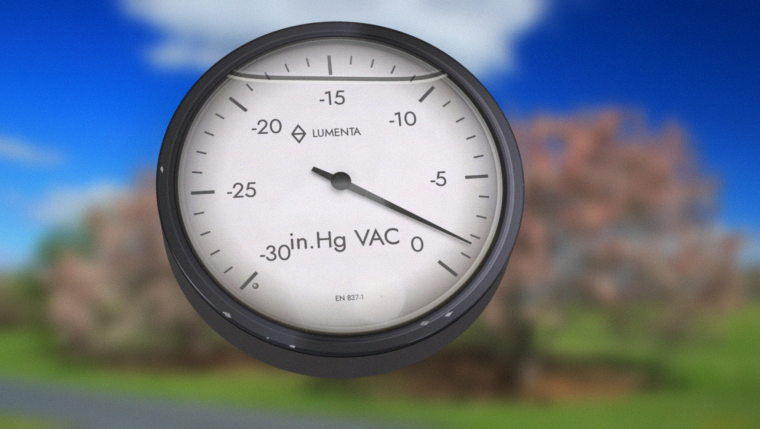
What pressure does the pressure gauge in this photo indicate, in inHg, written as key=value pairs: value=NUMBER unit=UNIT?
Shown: value=-1.5 unit=inHg
